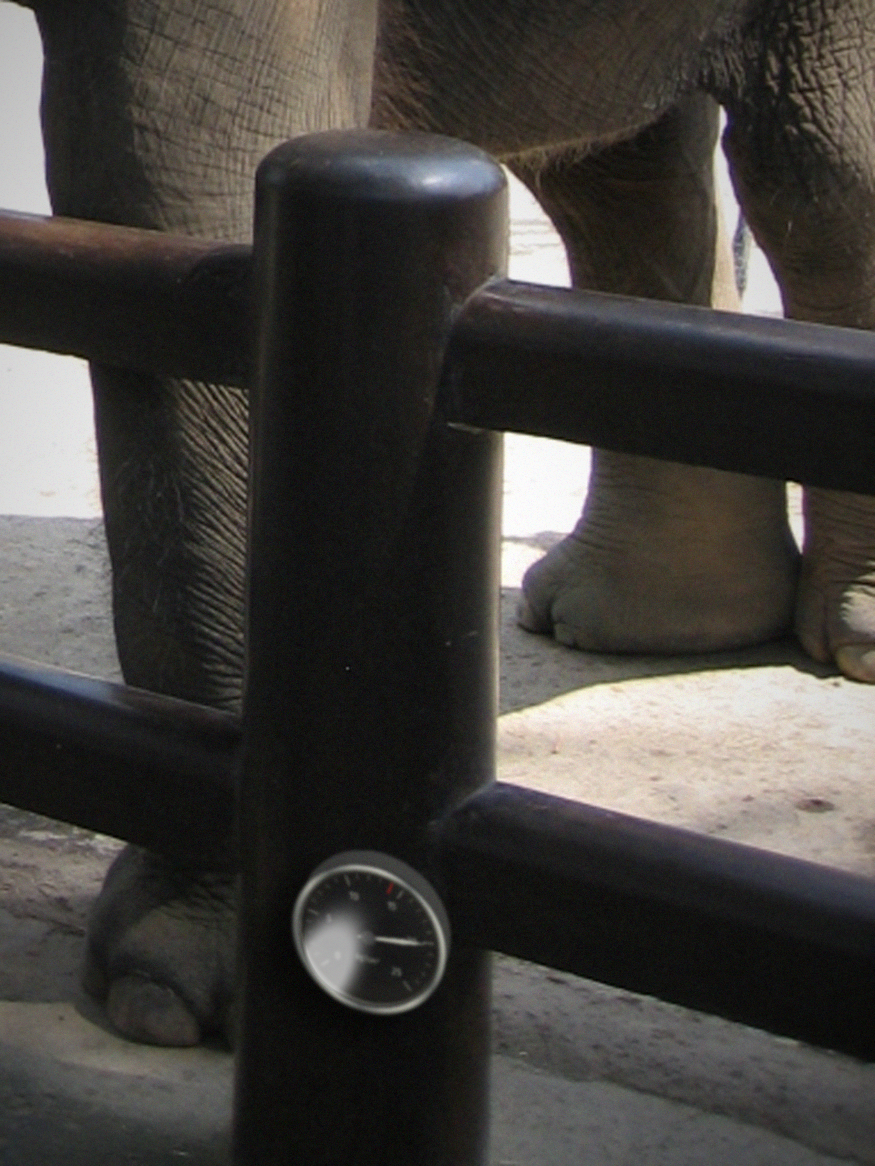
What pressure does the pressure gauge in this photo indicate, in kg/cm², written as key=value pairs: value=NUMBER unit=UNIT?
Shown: value=20 unit=kg/cm²
